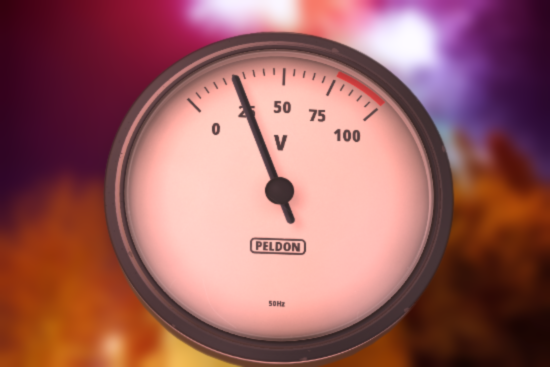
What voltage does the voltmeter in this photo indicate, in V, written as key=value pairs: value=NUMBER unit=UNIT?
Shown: value=25 unit=V
